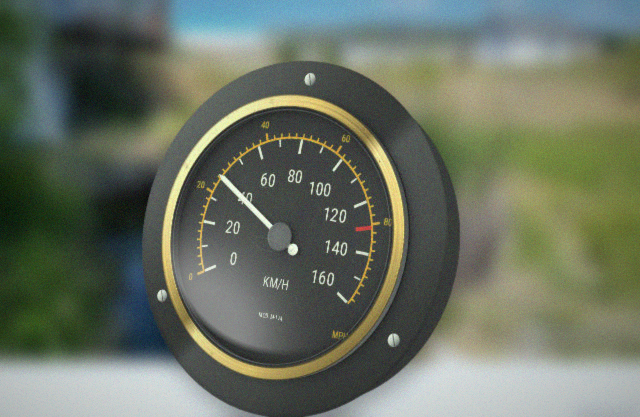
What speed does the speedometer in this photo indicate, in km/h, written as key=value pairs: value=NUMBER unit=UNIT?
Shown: value=40 unit=km/h
